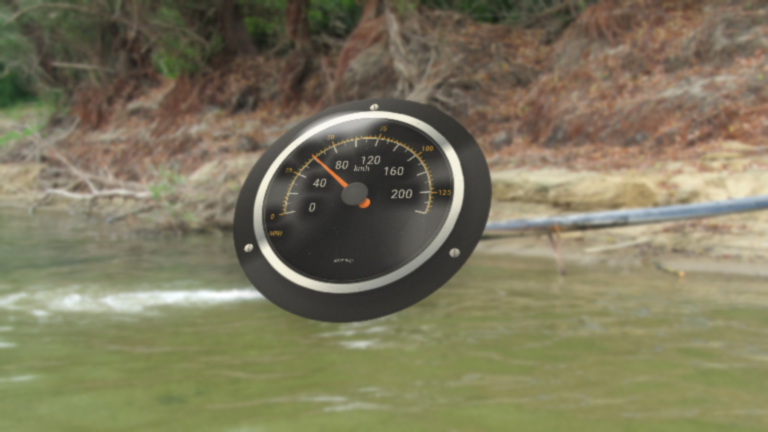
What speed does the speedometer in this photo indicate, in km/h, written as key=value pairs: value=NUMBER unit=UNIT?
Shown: value=60 unit=km/h
